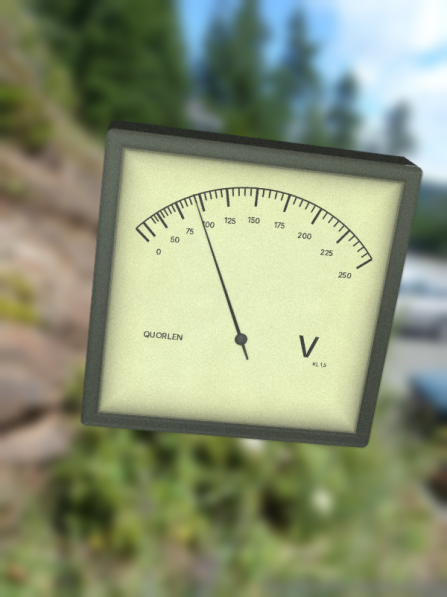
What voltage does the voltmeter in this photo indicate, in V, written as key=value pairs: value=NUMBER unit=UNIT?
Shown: value=95 unit=V
